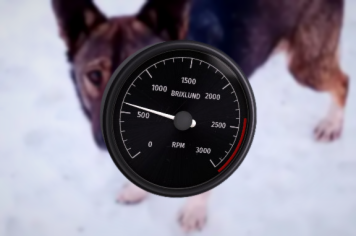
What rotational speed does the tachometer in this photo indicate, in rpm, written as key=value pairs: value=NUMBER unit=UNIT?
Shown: value=600 unit=rpm
